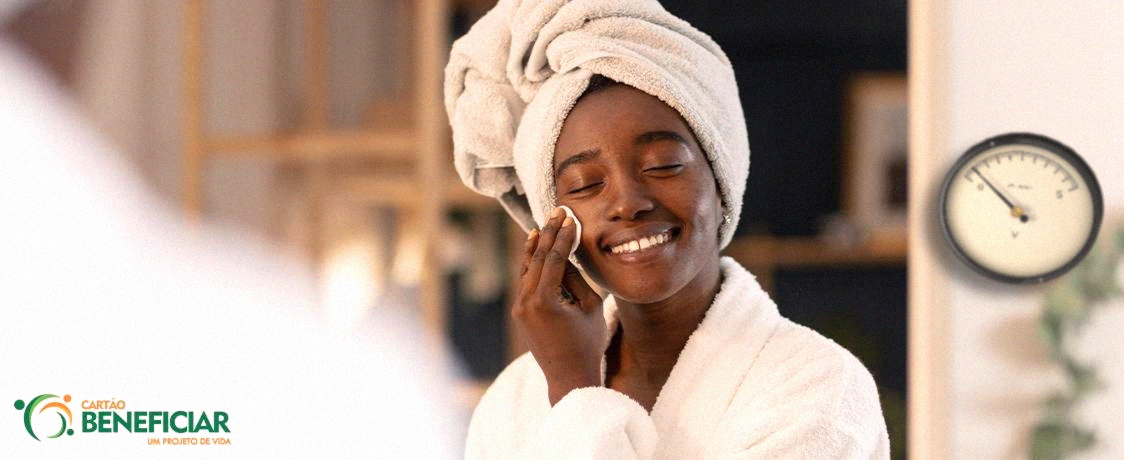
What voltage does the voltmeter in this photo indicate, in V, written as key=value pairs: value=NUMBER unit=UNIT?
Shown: value=0.5 unit=V
